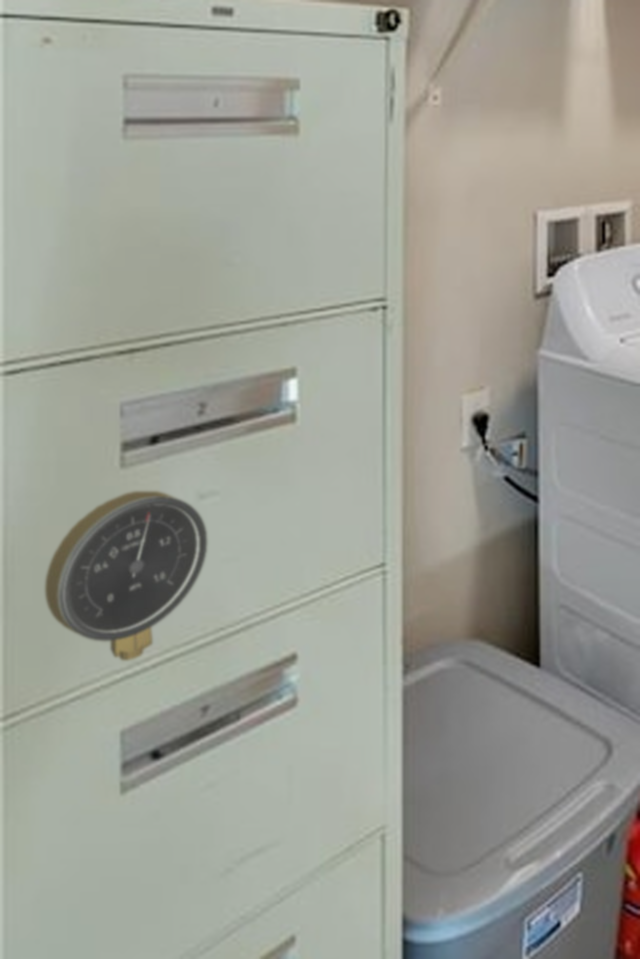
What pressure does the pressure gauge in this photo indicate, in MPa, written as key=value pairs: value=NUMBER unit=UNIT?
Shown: value=0.9 unit=MPa
